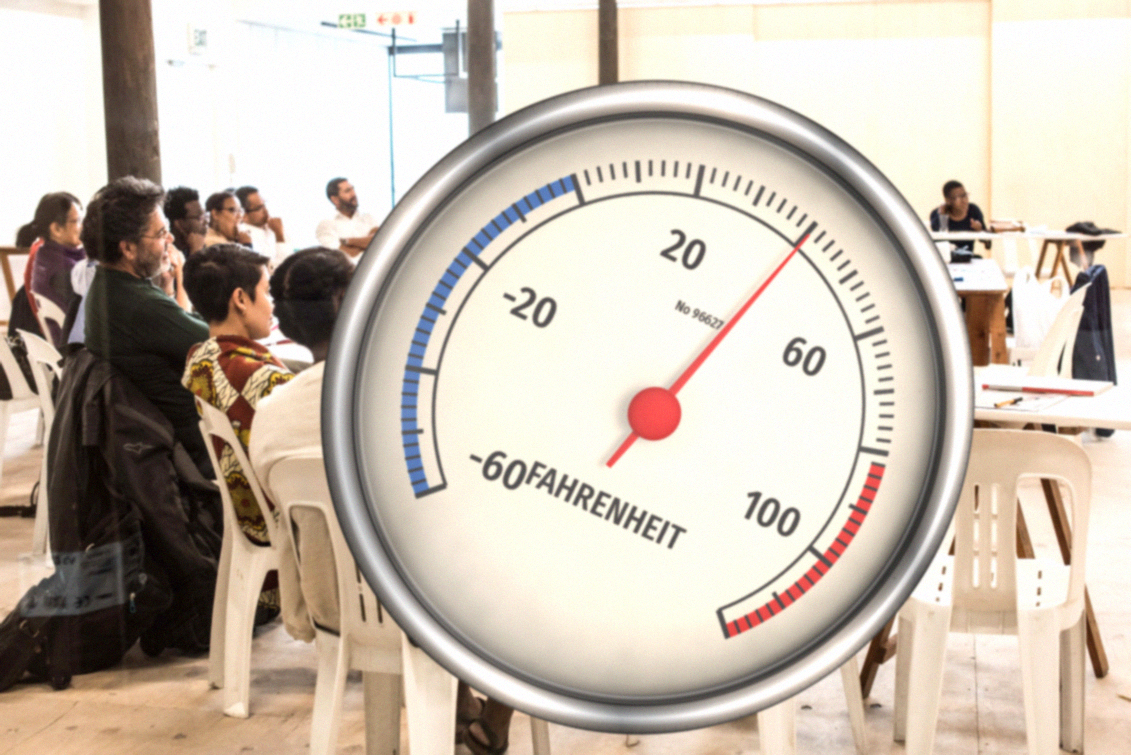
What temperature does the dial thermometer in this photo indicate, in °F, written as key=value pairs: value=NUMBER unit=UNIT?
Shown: value=40 unit=°F
